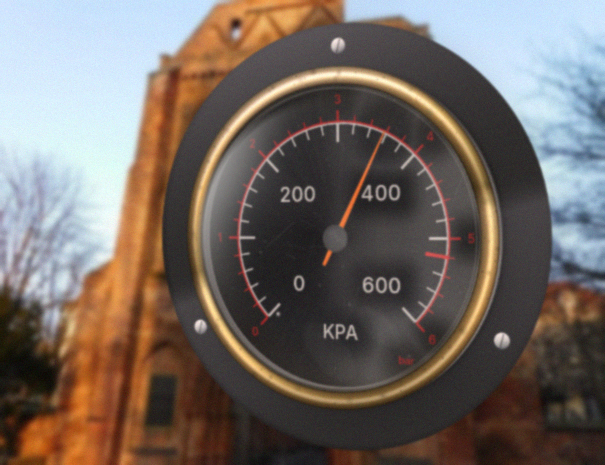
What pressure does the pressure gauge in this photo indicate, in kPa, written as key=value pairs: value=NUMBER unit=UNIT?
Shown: value=360 unit=kPa
